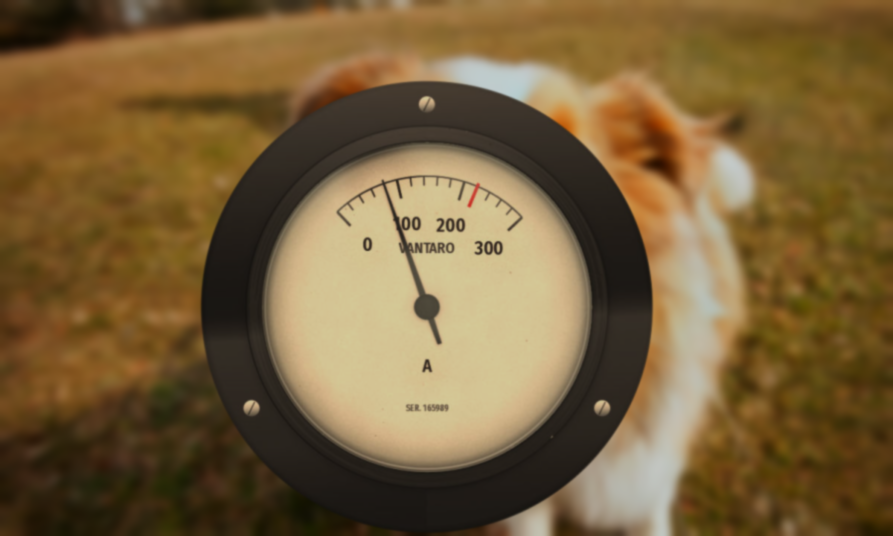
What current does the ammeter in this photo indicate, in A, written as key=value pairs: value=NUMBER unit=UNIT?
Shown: value=80 unit=A
